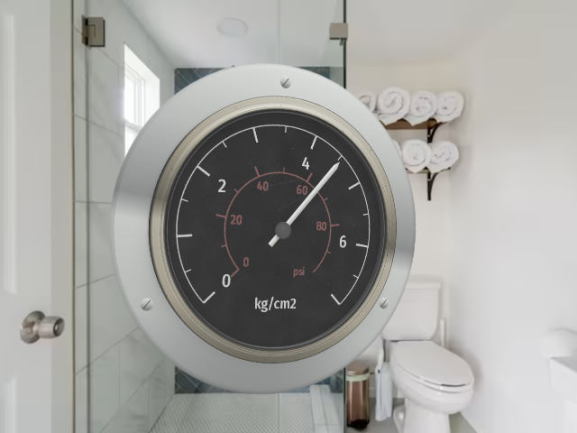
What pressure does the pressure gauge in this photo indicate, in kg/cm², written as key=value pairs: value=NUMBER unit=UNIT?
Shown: value=4.5 unit=kg/cm²
